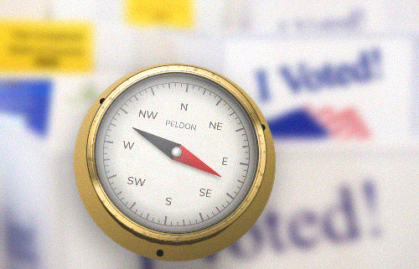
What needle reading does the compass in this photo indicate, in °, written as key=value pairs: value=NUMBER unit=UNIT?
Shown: value=110 unit=°
